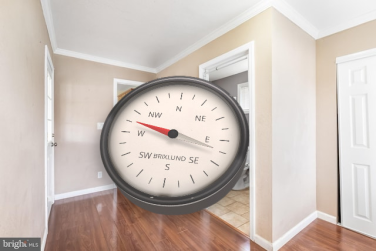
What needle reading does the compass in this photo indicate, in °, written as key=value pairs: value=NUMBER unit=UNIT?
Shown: value=285 unit=°
